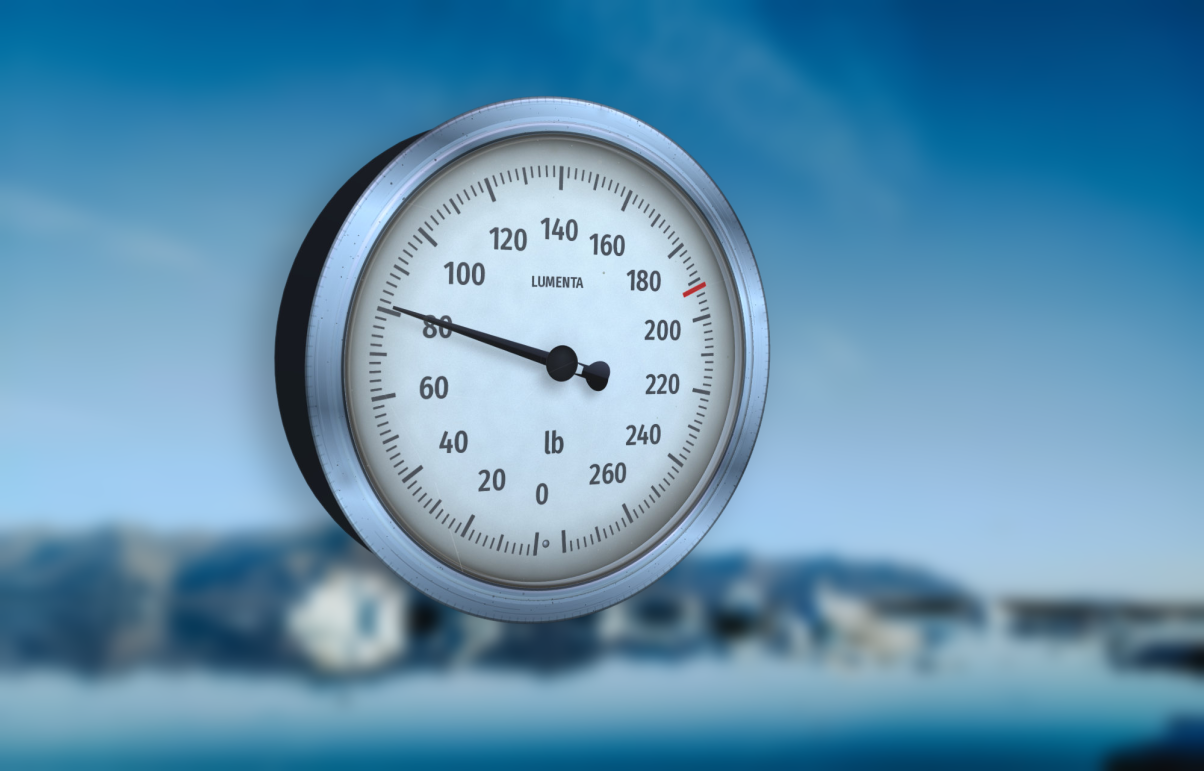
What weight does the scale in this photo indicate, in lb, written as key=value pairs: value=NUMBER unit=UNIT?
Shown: value=81 unit=lb
